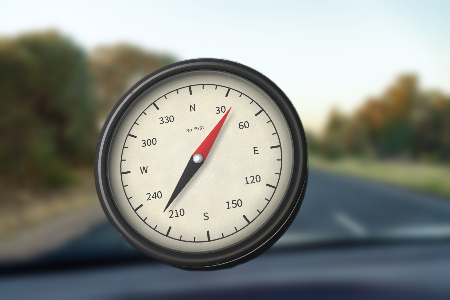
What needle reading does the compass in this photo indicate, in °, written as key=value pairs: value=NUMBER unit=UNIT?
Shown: value=40 unit=°
